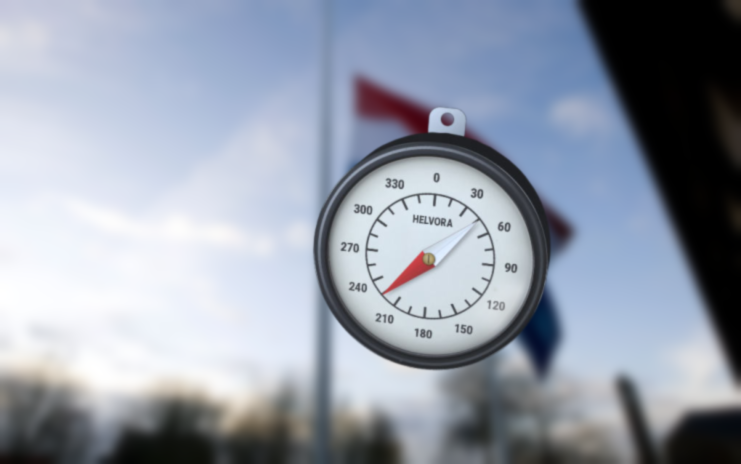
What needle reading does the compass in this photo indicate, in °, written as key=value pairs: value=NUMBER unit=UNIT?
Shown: value=225 unit=°
